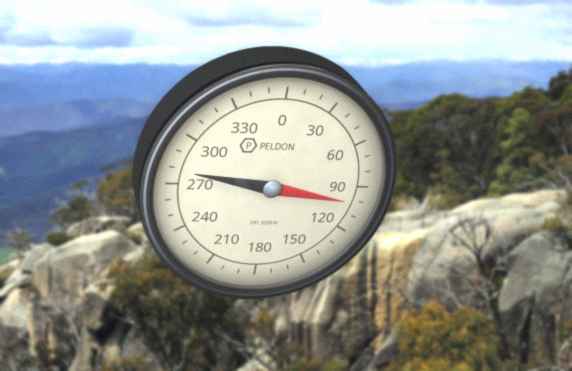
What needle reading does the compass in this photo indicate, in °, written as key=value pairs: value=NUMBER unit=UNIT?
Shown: value=100 unit=°
